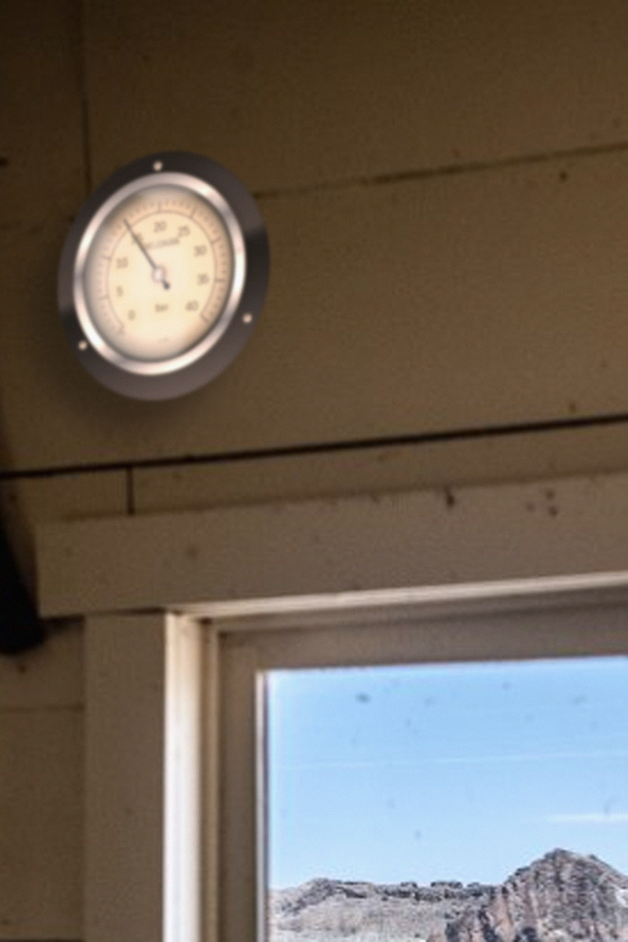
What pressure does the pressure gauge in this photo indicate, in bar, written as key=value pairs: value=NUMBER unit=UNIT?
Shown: value=15 unit=bar
